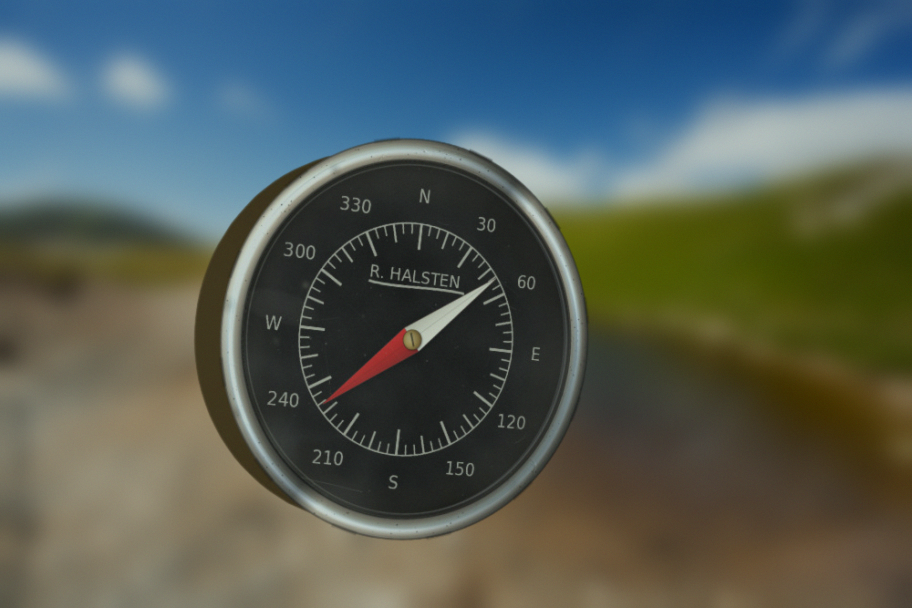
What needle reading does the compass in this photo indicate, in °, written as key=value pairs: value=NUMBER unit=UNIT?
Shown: value=230 unit=°
